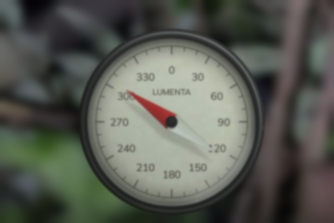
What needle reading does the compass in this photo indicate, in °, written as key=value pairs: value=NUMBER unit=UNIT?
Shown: value=305 unit=°
